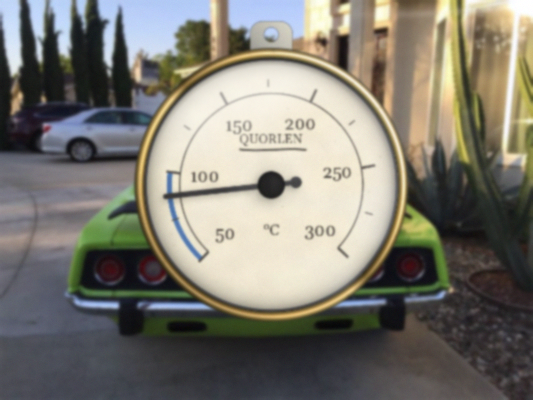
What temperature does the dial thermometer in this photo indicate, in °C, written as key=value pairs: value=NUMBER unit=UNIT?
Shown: value=87.5 unit=°C
